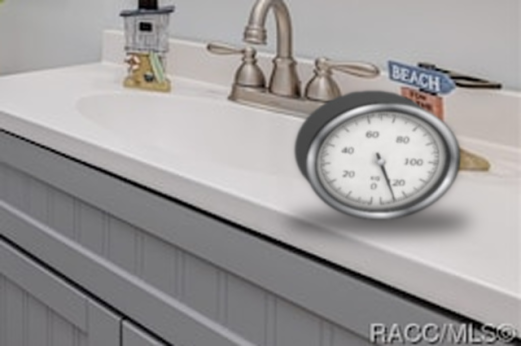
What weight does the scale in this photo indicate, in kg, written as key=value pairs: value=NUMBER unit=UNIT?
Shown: value=125 unit=kg
